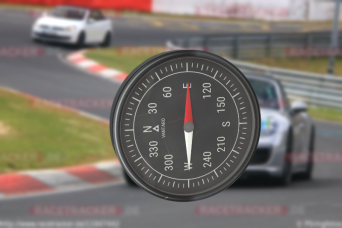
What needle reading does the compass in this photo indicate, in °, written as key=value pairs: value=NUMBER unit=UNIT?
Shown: value=90 unit=°
